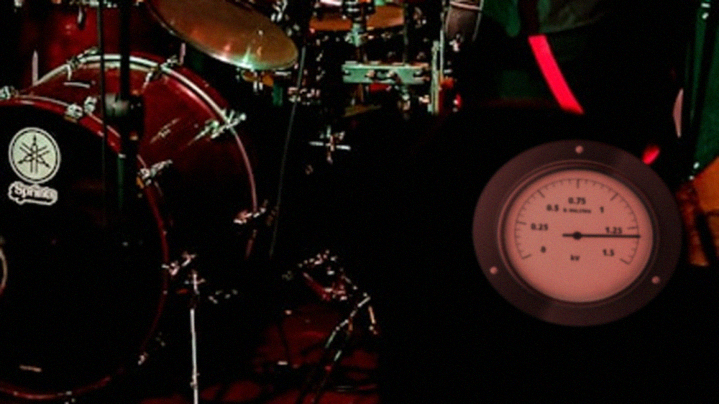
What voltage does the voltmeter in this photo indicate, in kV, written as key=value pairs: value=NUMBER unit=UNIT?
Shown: value=1.3 unit=kV
